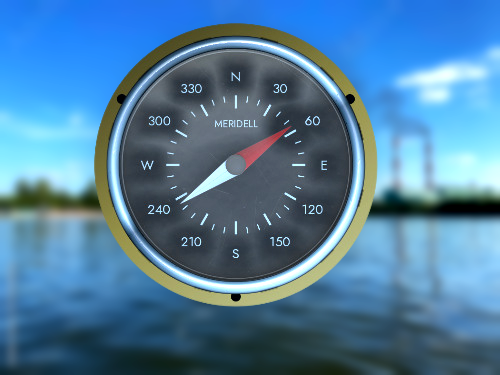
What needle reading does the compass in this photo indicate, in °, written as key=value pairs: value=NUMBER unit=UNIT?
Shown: value=55 unit=°
